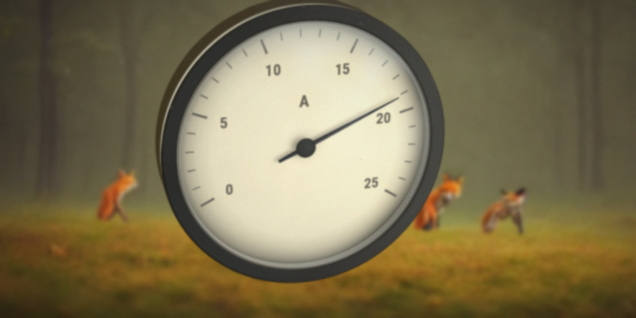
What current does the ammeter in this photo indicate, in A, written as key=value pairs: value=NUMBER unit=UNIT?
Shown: value=19 unit=A
